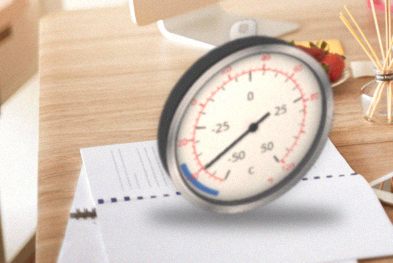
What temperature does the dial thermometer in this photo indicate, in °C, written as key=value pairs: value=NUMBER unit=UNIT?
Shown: value=-40 unit=°C
